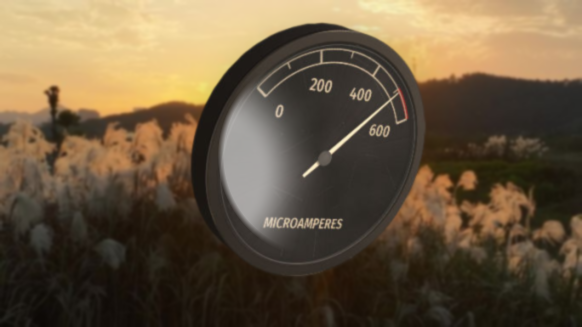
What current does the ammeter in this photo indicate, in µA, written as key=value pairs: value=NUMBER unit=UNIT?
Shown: value=500 unit=µA
